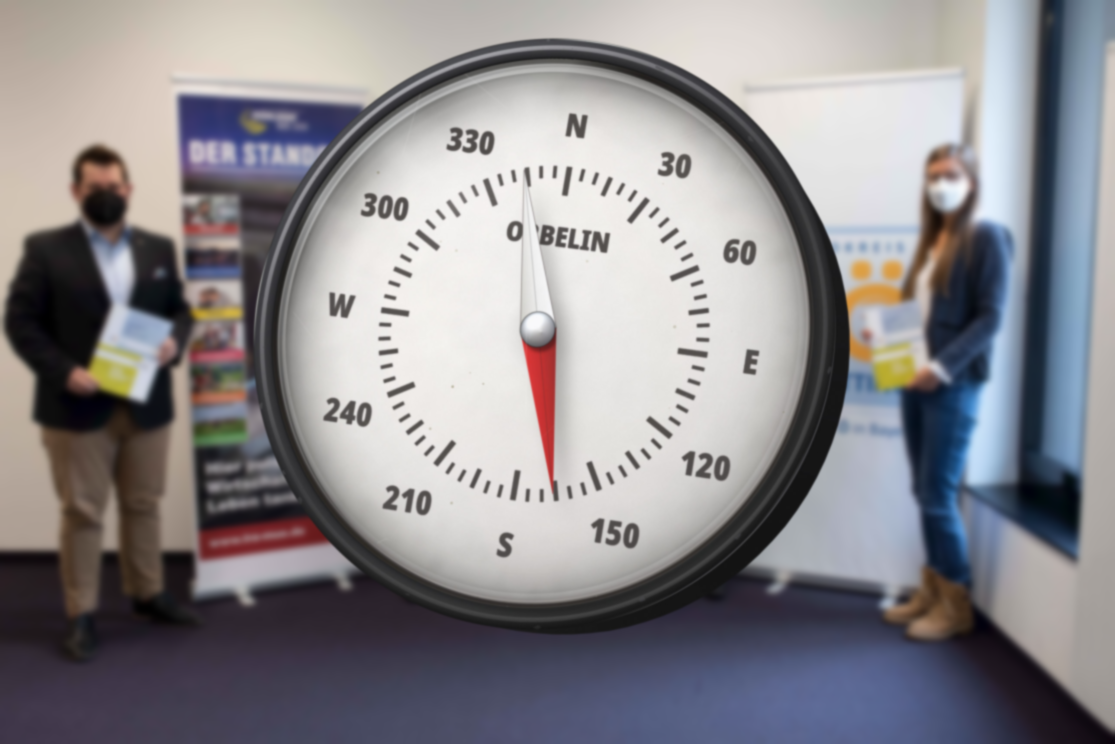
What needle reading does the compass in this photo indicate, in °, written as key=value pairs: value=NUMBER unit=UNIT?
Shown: value=165 unit=°
